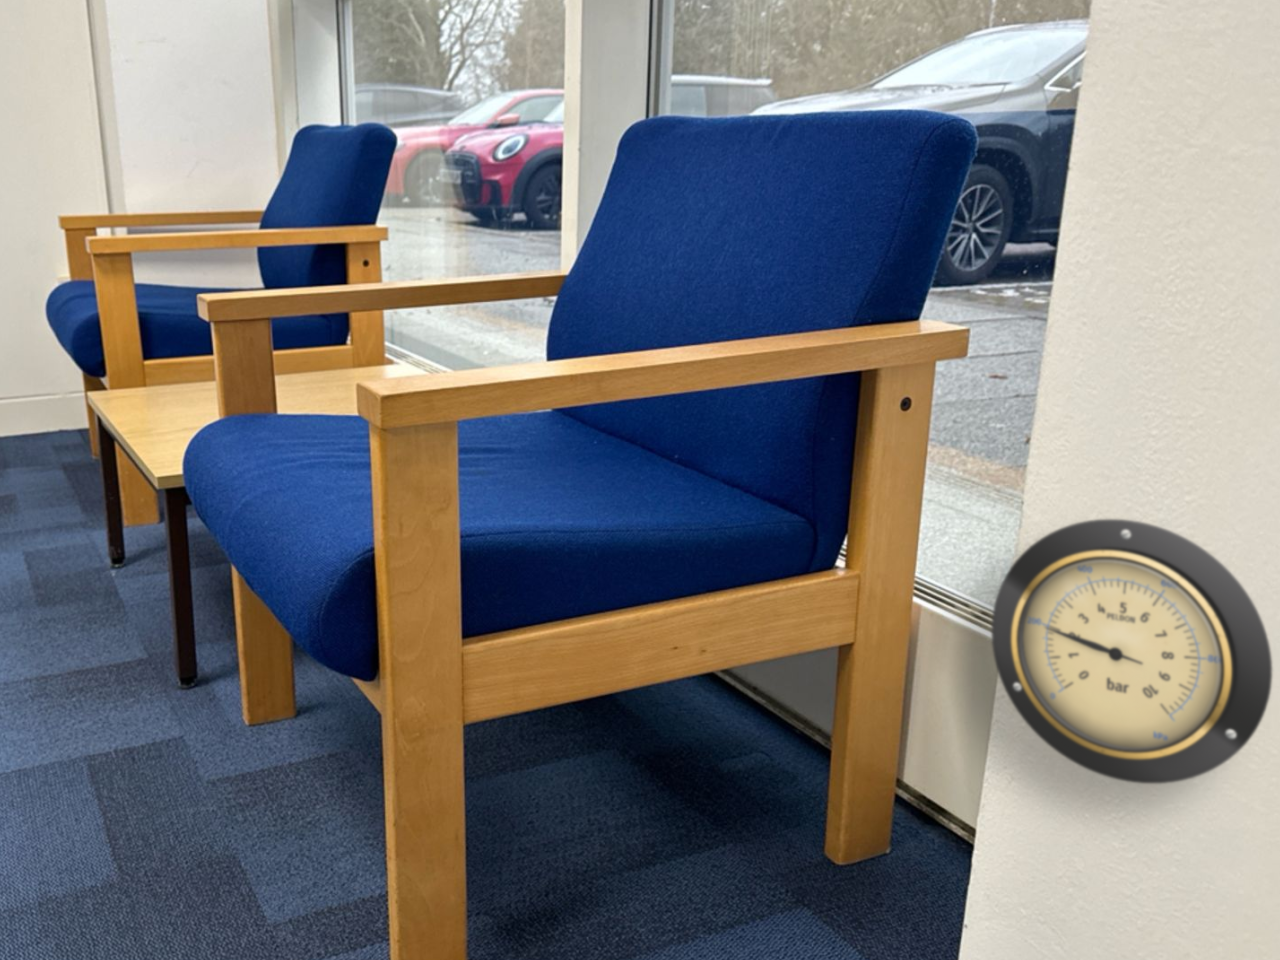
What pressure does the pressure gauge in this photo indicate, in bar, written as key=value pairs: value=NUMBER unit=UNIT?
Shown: value=2 unit=bar
